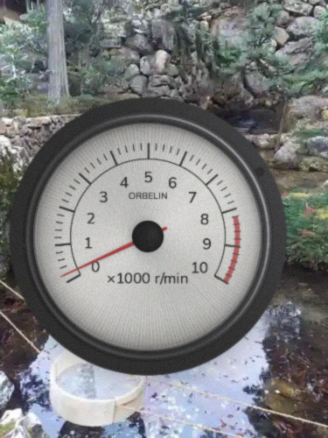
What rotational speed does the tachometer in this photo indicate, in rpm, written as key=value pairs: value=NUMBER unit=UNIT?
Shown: value=200 unit=rpm
